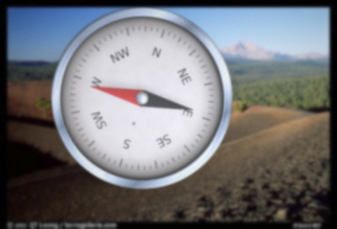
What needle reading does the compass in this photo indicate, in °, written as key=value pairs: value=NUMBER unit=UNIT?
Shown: value=265 unit=°
